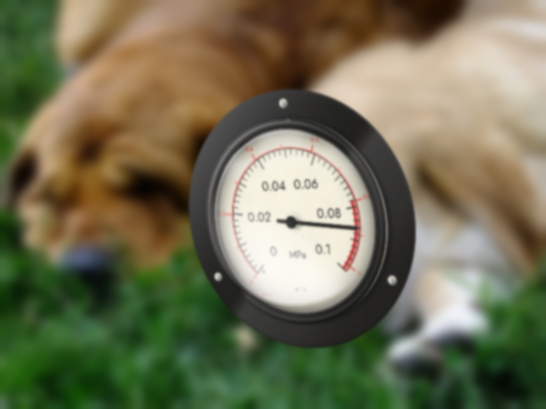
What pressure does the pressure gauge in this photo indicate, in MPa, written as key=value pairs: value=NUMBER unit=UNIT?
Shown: value=0.086 unit=MPa
